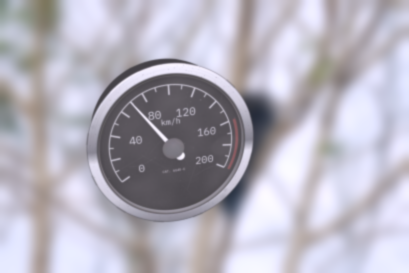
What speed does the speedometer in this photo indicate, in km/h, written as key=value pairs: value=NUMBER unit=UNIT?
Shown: value=70 unit=km/h
